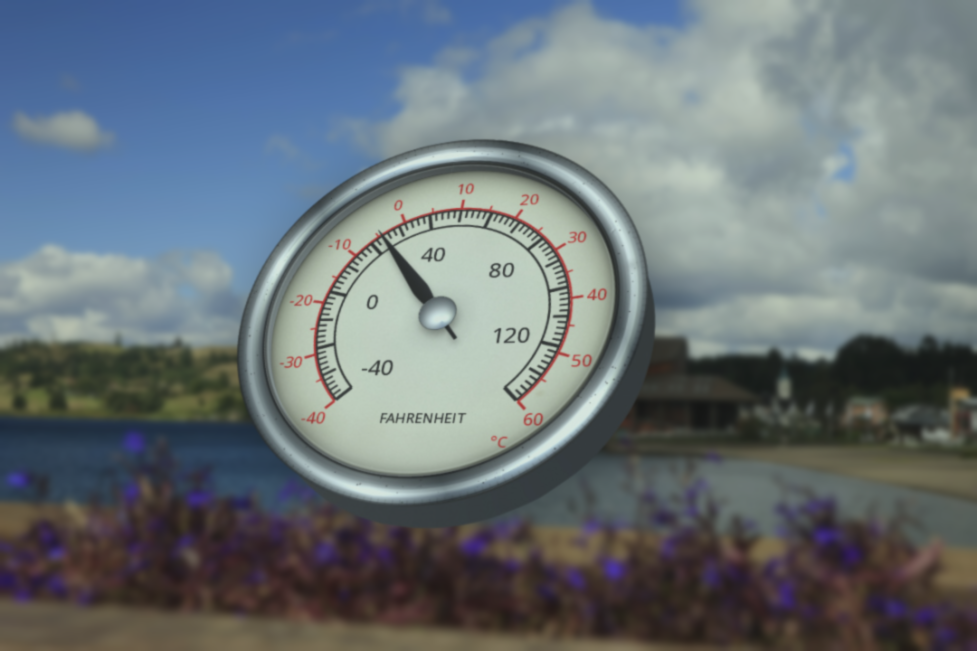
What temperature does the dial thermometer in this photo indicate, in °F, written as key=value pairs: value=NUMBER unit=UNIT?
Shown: value=24 unit=°F
